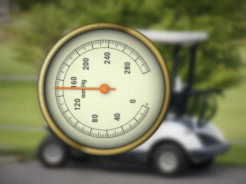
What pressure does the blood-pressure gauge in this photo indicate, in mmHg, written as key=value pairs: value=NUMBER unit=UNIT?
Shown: value=150 unit=mmHg
